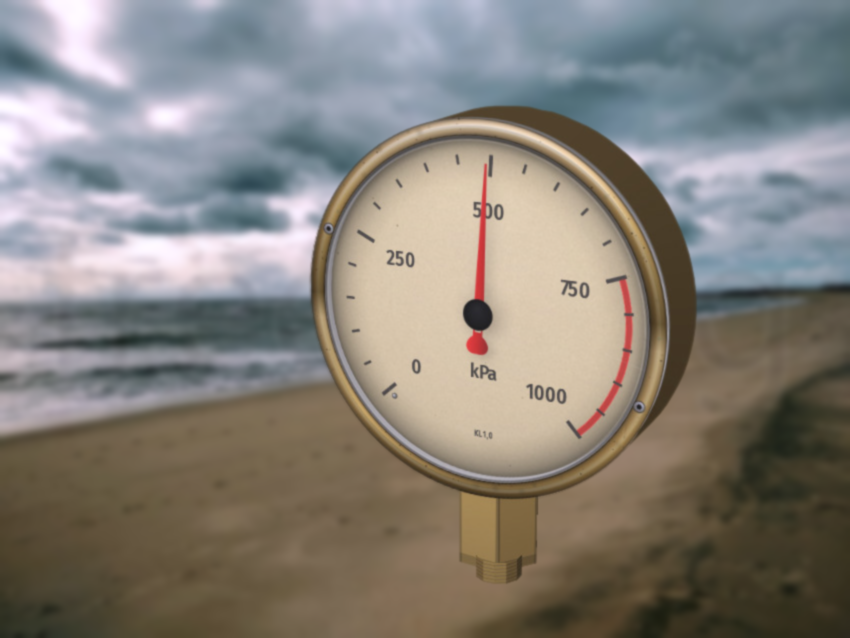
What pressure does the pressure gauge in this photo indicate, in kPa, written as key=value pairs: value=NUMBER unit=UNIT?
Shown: value=500 unit=kPa
